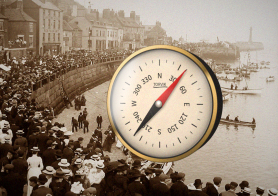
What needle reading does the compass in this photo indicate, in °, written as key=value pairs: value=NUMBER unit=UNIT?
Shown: value=40 unit=°
